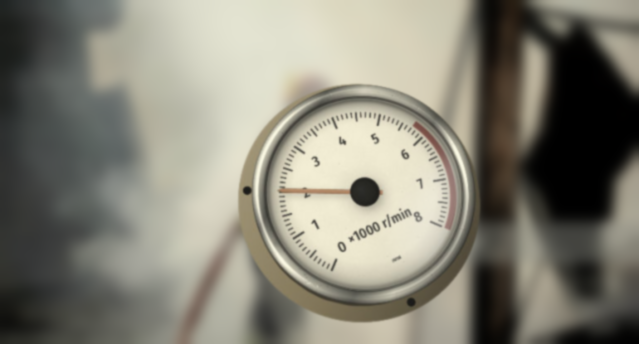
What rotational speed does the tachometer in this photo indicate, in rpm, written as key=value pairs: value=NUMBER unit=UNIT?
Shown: value=2000 unit=rpm
